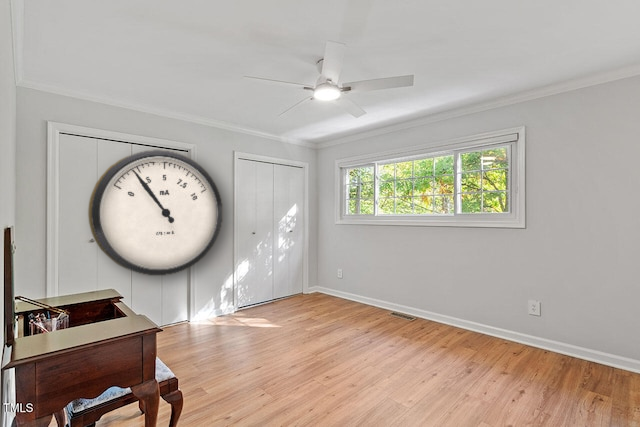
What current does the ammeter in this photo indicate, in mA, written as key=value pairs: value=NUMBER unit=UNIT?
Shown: value=2 unit=mA
